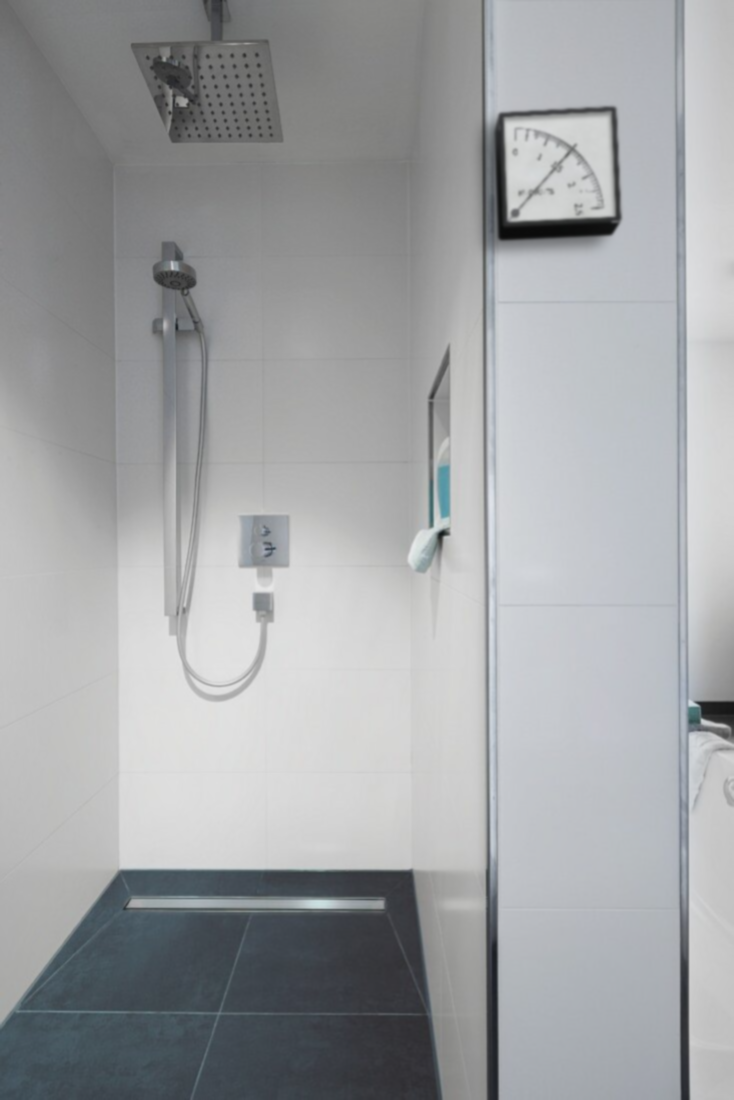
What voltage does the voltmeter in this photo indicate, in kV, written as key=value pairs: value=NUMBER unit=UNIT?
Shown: value=1.5 unit=kV
